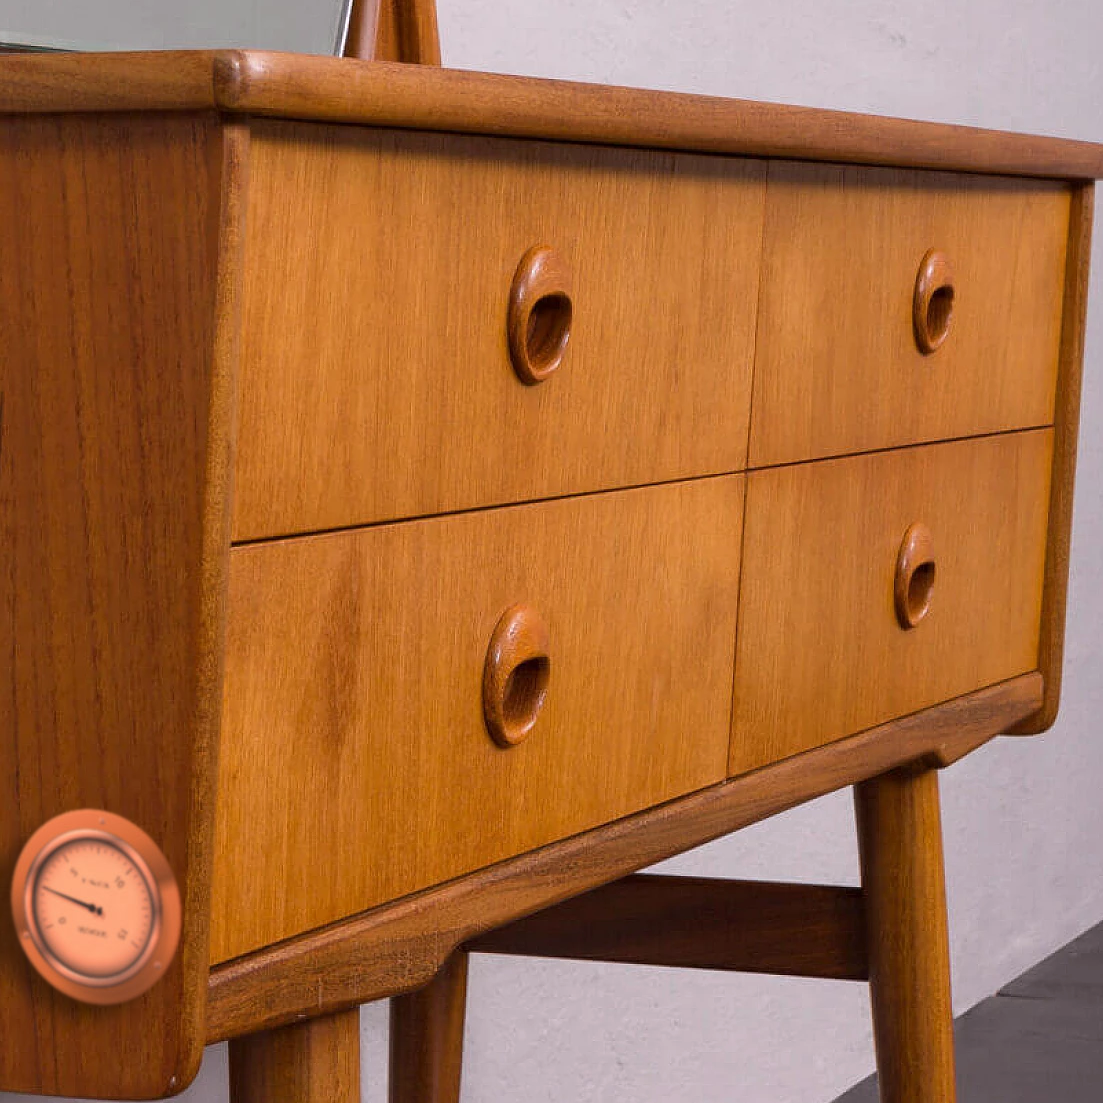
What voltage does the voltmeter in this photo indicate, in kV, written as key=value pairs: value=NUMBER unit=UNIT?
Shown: value=2.5 unit=kV
